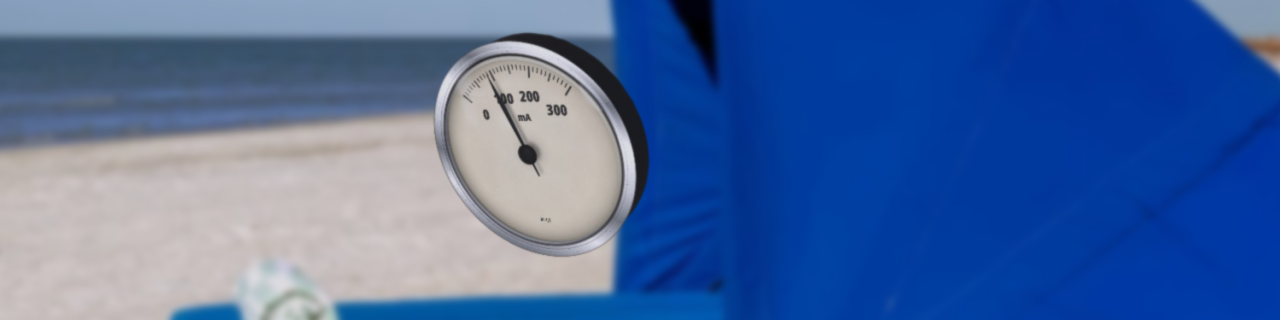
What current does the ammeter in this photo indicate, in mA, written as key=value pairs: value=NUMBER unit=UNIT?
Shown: value=100 unit=mA
